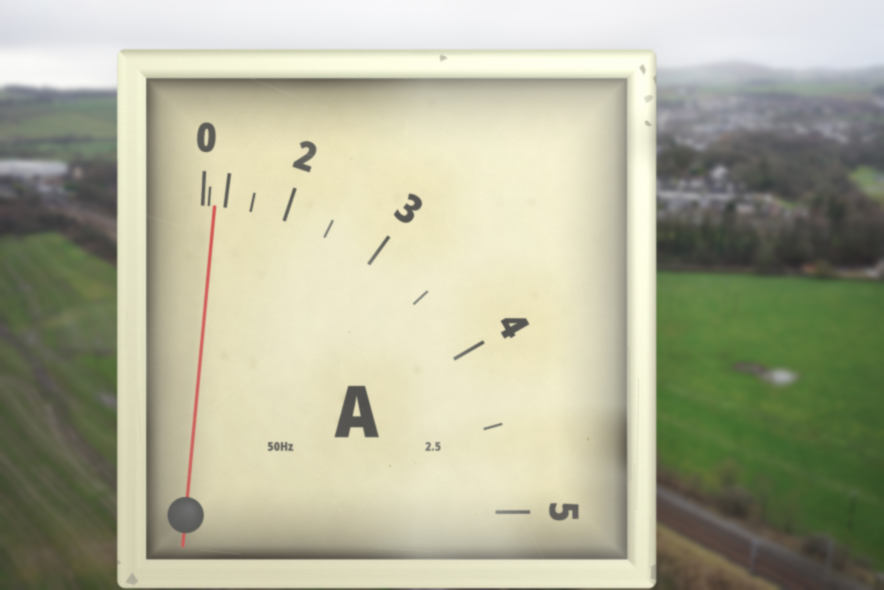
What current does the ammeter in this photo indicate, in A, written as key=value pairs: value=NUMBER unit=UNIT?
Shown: value=0.75 unit=A
